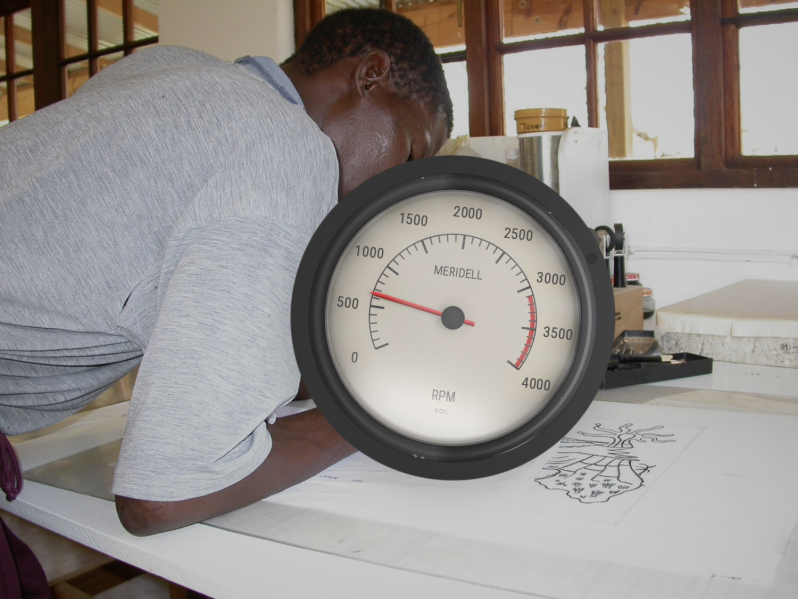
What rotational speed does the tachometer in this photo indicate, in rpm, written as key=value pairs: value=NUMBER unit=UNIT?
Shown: value=650 unit=rpm
